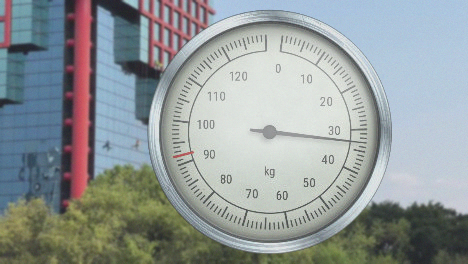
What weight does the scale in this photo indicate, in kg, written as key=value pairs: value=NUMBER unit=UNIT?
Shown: value=33 unit=kg
